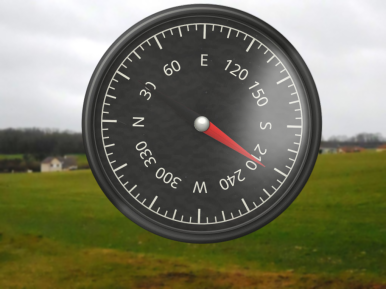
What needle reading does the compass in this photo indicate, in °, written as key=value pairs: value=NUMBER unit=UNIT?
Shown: value=212.5 unit=°
